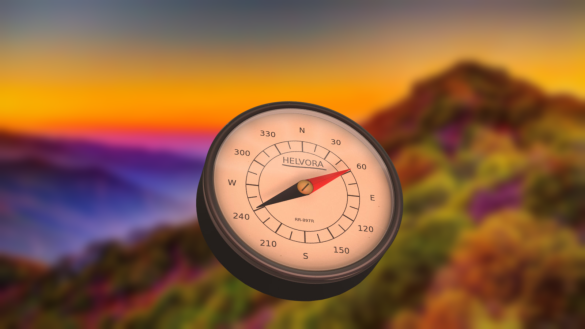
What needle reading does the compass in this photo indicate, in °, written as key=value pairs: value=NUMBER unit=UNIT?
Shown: value=60 unit=°
